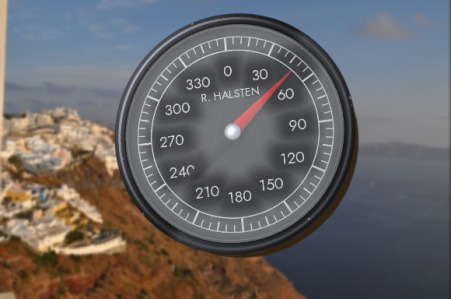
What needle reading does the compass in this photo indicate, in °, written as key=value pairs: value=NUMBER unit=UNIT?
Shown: value=50 unit=°
